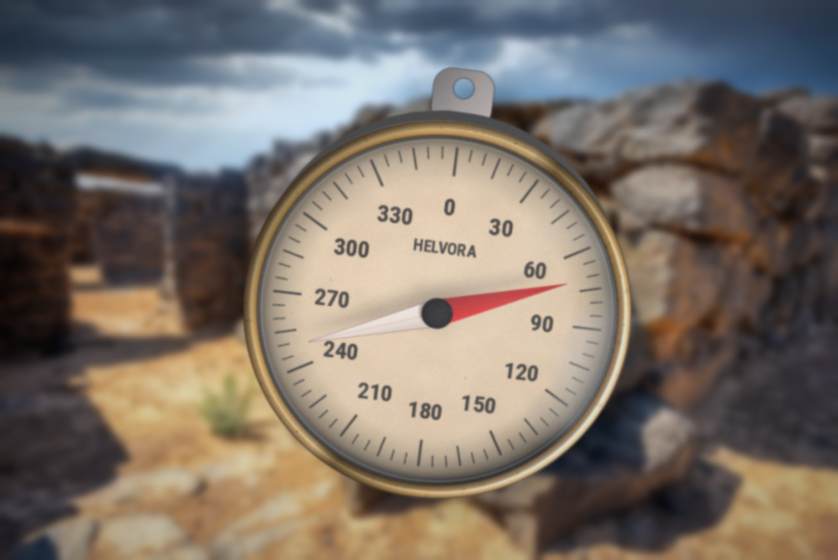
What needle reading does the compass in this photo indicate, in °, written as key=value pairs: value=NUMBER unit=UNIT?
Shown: value=70 unit=°
